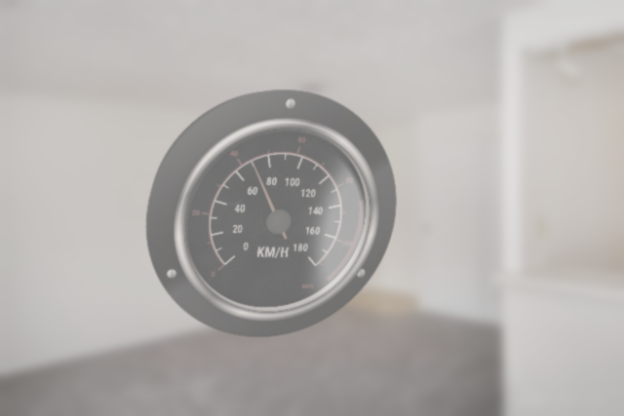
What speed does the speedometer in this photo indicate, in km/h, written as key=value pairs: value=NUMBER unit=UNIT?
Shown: value=70 unit=km/h
